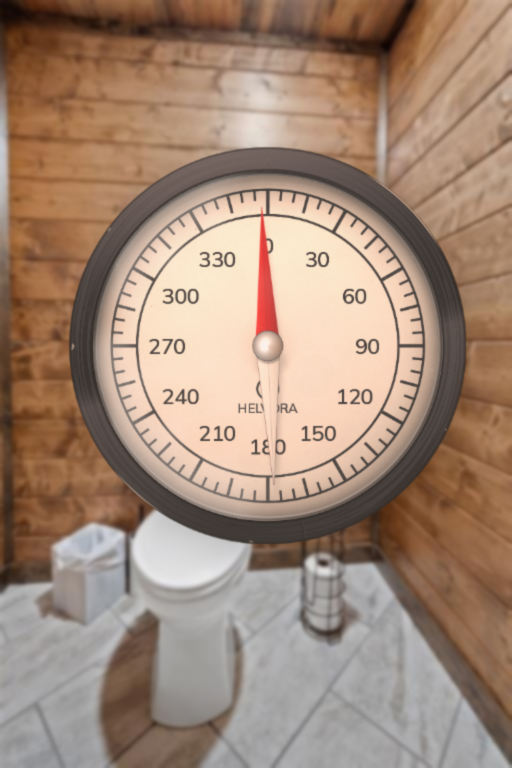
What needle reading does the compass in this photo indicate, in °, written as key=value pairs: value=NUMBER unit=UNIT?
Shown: value=357.5 unit=°
